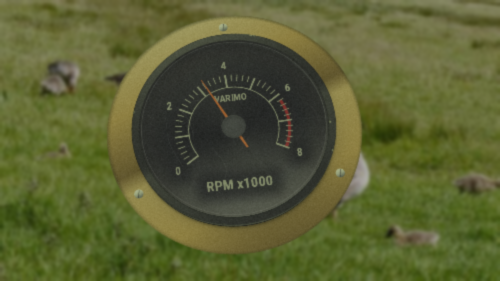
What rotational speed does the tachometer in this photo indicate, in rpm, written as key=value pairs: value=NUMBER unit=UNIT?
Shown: value=3200 unit=rpm
